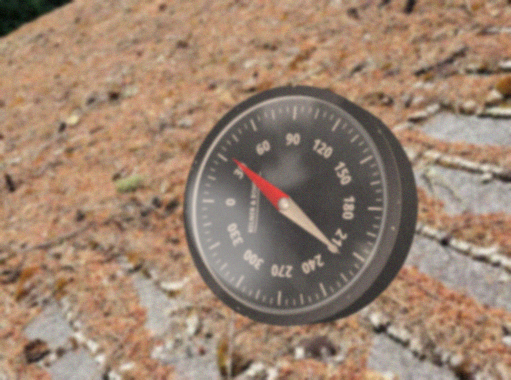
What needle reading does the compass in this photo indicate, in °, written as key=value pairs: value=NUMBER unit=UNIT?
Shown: value=35 unit=°
